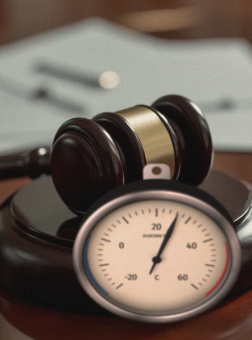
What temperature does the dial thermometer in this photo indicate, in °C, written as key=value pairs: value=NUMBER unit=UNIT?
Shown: value=26 unit=°C
